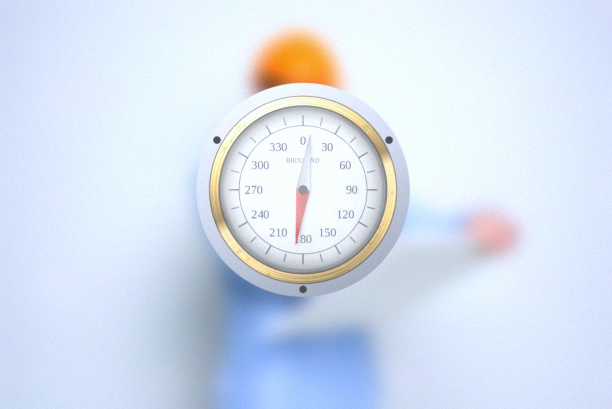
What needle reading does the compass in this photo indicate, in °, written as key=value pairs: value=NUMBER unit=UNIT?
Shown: value=187.5 unit=°
